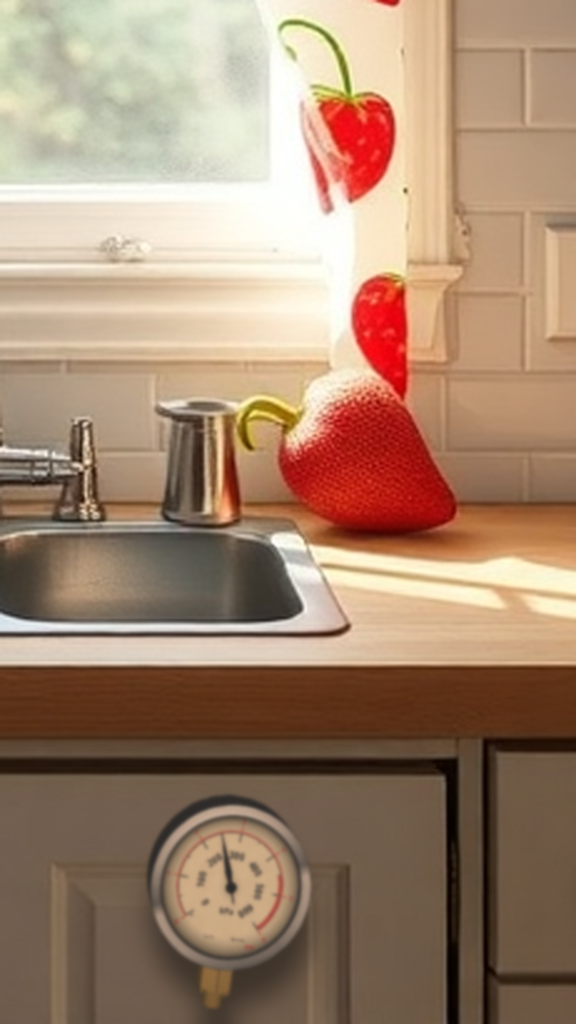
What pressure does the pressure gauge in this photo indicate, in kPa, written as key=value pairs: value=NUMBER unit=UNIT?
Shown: value=250 unit=kPa
